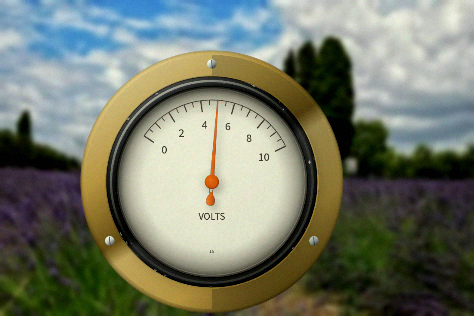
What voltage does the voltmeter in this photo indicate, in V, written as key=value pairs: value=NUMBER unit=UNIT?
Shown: value=5 unit=V
